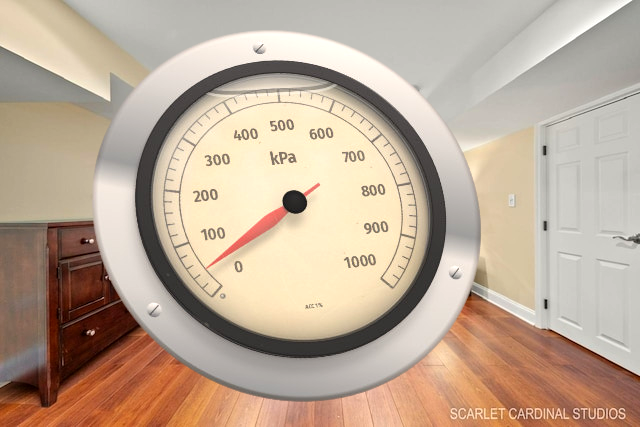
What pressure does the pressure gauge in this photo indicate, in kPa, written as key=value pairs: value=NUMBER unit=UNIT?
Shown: value=40 unit=kPa
